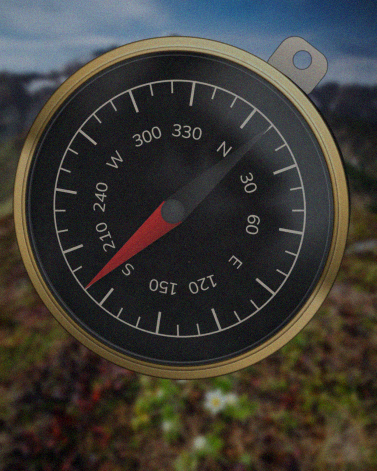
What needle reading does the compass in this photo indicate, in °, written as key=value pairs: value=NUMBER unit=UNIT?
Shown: value=190 unit=°
